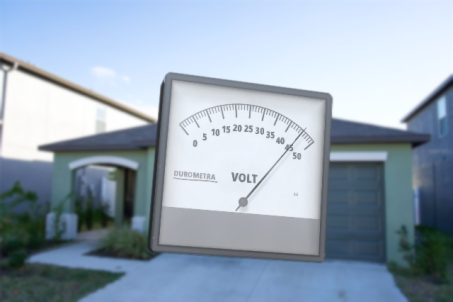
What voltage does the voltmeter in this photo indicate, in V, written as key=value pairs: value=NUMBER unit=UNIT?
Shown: value=45 unit=V
